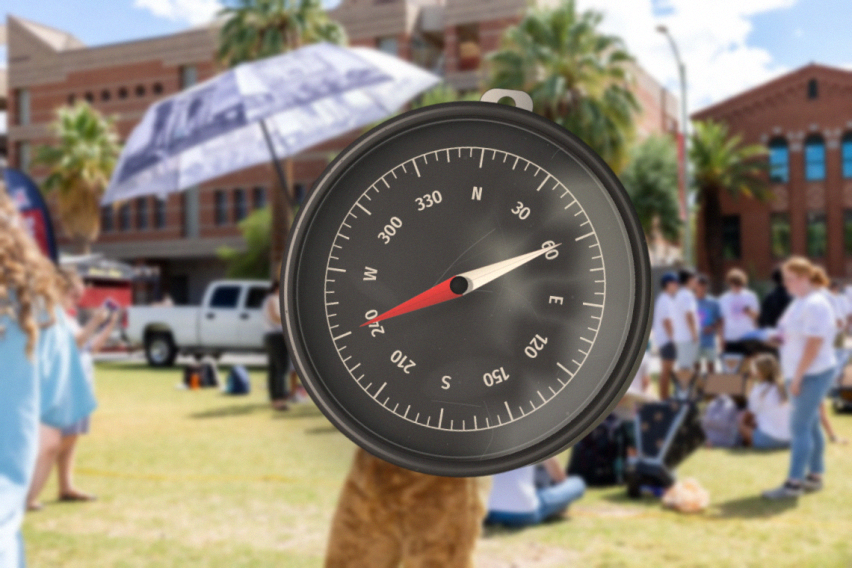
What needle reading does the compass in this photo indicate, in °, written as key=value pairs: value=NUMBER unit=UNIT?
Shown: value=240 unit=°
